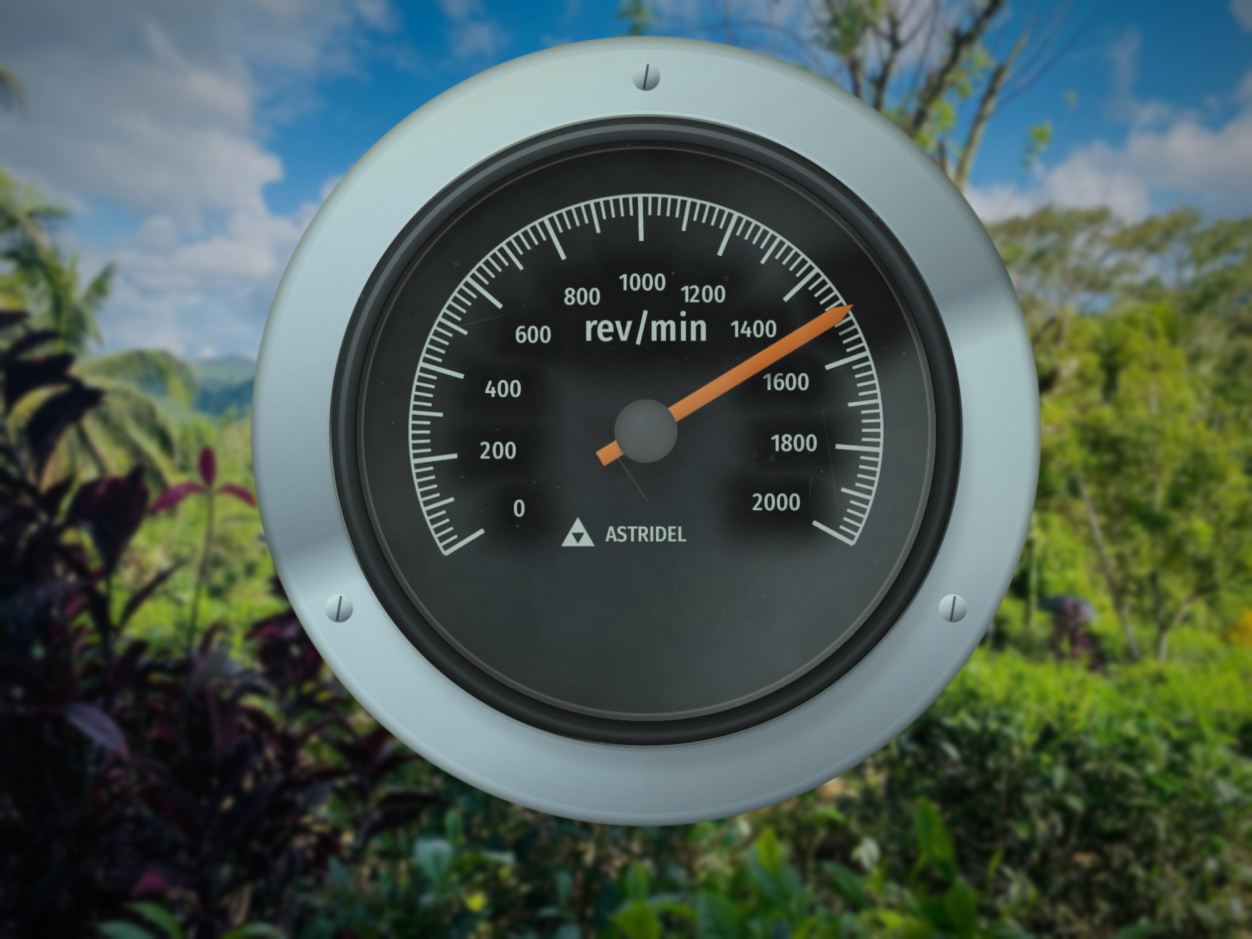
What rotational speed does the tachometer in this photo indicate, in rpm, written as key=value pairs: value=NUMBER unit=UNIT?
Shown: value=1500 unit=rpm
